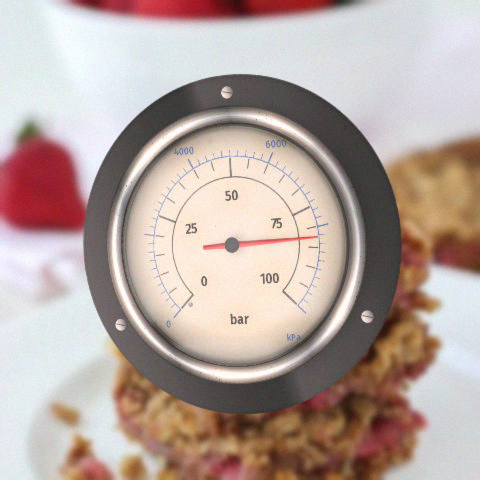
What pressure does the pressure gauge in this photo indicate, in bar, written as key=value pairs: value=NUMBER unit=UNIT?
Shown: value=82.5 unit=bar
